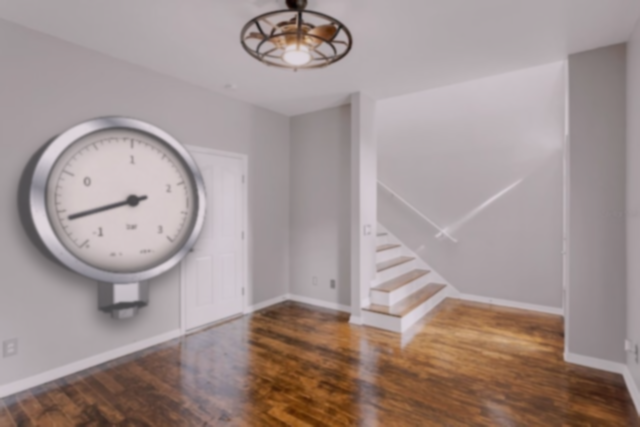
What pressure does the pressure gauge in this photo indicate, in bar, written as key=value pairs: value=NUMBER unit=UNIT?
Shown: value=-0.6 unit=bar
